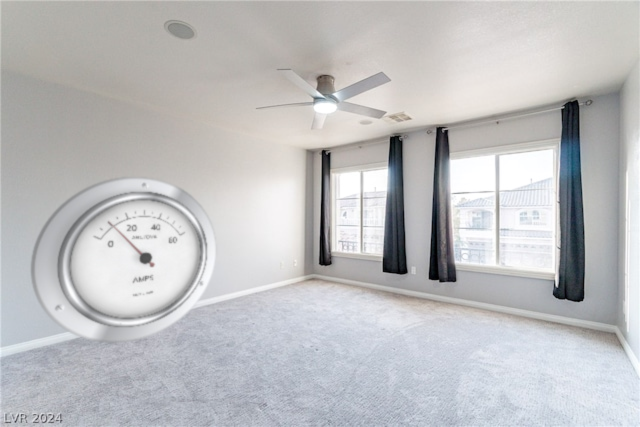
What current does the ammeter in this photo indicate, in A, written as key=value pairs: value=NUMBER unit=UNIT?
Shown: value=10 unit=A
